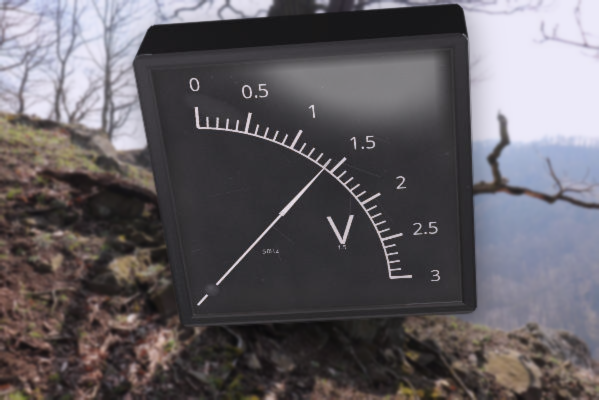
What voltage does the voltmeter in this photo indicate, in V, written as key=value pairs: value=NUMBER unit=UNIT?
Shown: value=1.4 unit=V
